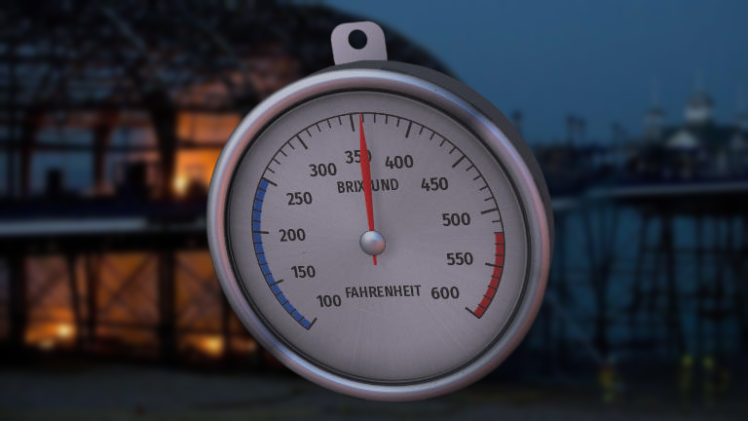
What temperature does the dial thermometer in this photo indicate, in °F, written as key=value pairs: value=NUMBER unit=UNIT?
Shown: value=360 unit=°F
